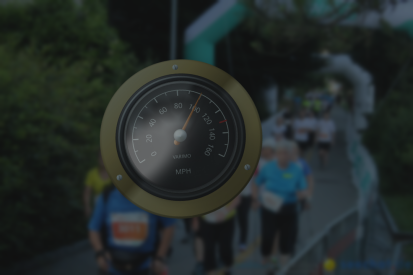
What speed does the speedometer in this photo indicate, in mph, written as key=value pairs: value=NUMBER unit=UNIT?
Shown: value=100 unit=mph
